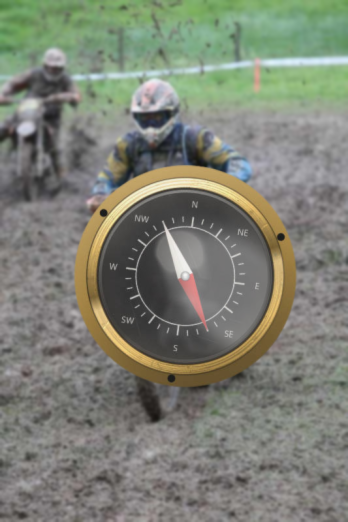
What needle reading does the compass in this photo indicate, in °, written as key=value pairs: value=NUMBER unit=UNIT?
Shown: value=150 unit=°
